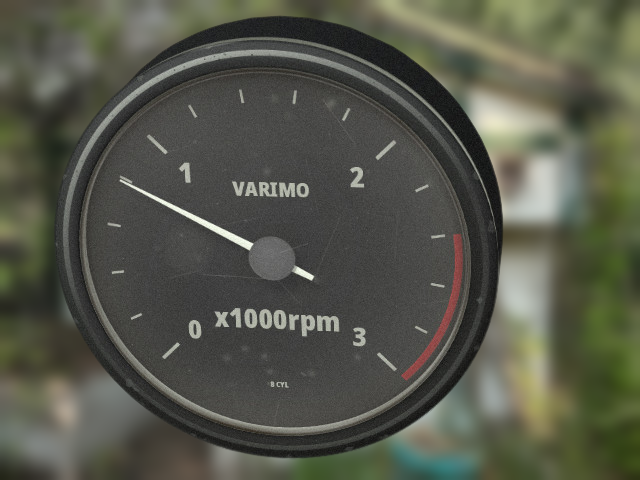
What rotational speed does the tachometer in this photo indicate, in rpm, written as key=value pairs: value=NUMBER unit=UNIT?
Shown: value=800 unit=rpm
